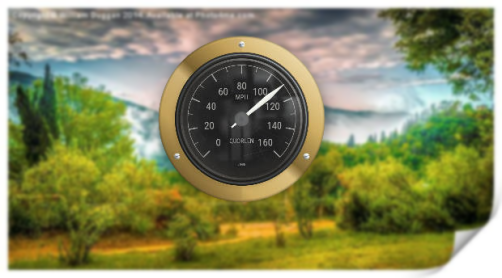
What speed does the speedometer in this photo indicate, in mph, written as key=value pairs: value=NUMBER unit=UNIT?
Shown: value=110 unit=mph
